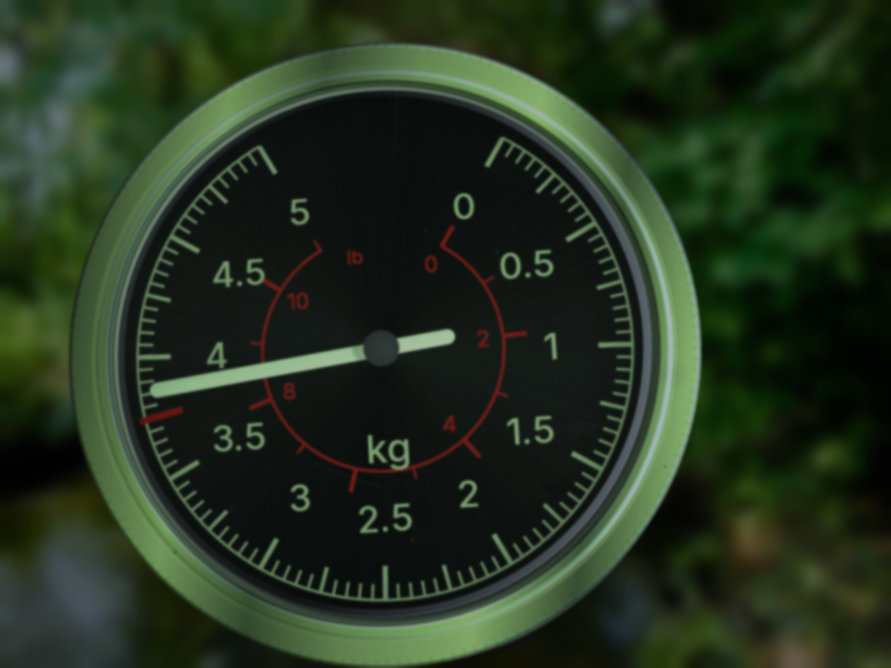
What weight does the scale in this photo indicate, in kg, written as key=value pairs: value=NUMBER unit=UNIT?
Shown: value=3.85 unit=kg
